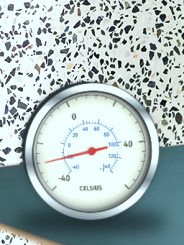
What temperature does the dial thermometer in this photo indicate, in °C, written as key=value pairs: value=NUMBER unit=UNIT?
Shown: value=-28 unit=°C
